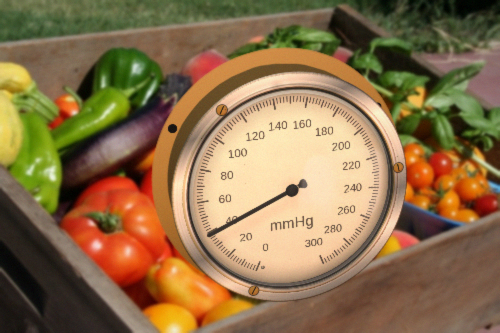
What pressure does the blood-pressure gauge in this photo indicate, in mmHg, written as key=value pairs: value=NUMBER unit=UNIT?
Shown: value=40 unit=mmHg
